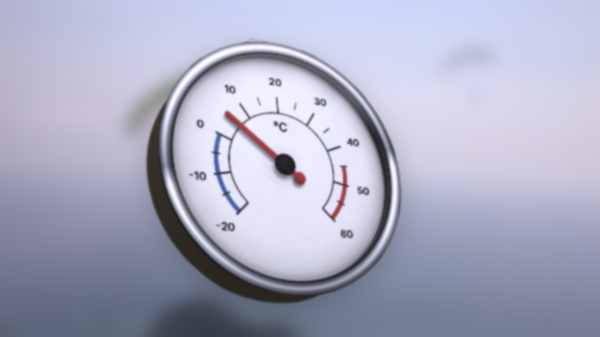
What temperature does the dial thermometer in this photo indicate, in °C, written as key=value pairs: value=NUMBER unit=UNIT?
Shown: value=5 unit=°C
